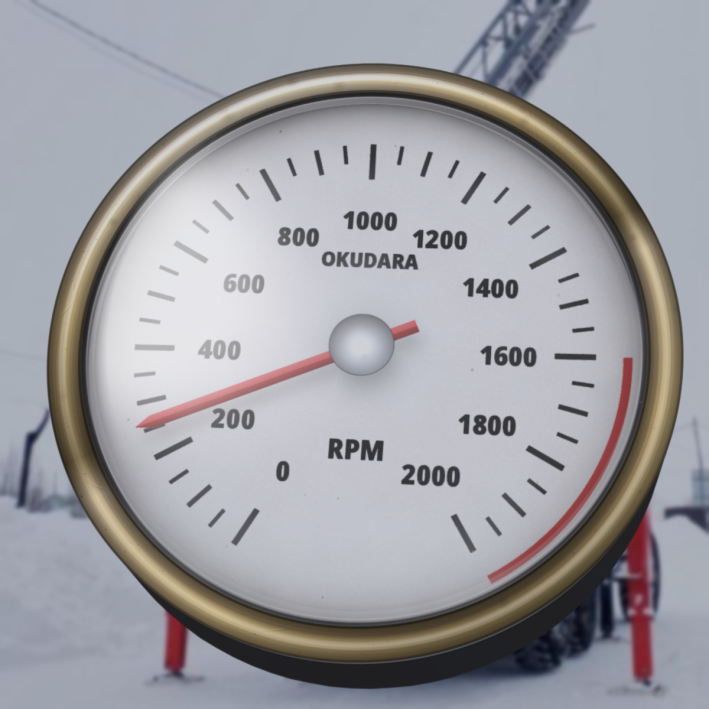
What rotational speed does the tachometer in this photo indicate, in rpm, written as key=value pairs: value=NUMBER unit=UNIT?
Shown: value=250 unit=rpm
